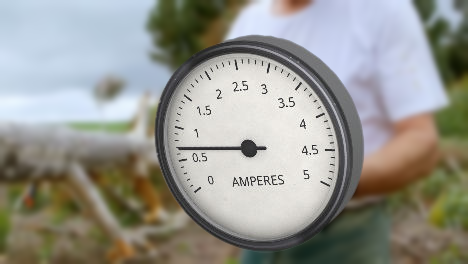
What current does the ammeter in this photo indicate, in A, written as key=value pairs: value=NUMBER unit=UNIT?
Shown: value=0.7 unit=A
